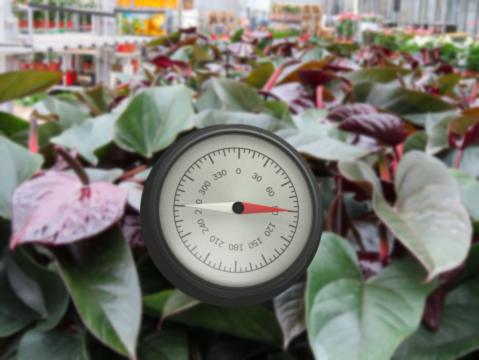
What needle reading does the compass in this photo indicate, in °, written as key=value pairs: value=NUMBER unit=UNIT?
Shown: value=90 unit=°
